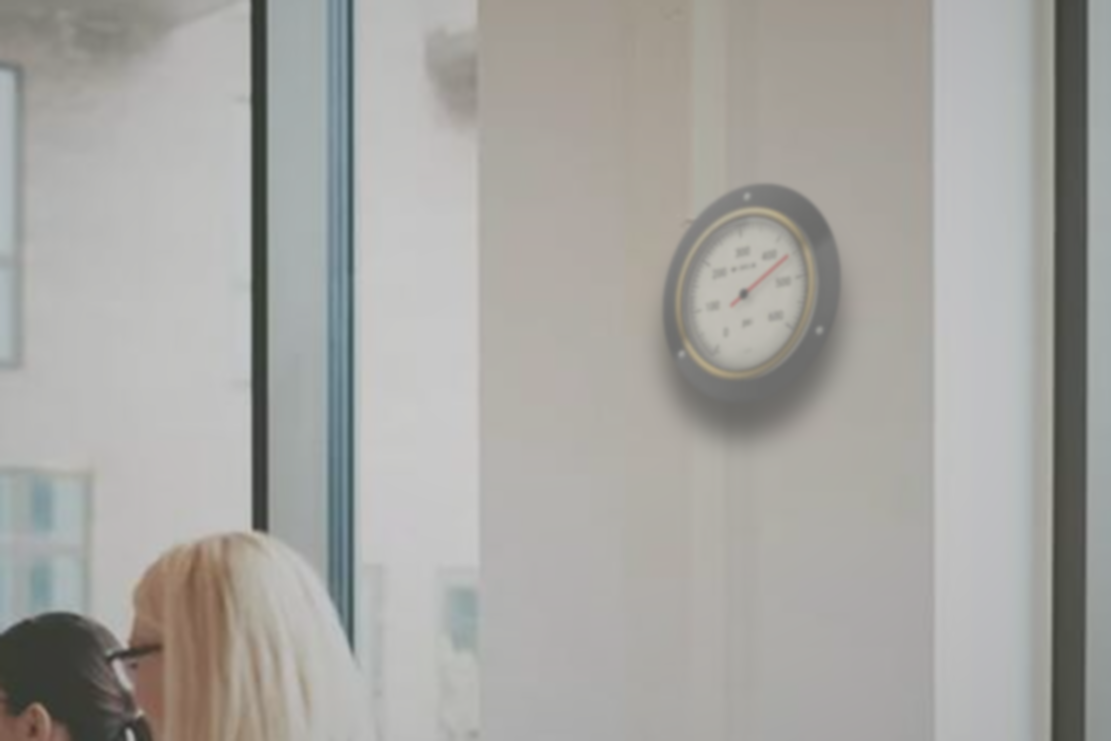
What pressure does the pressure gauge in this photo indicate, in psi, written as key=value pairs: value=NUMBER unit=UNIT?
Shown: value=450 unit=psi
